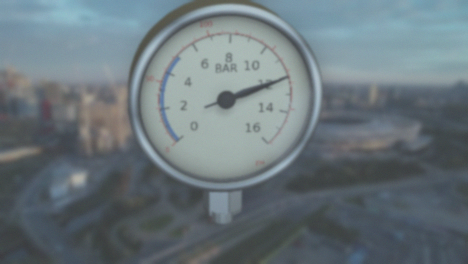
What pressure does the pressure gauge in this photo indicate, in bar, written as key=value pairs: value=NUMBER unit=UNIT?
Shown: value=12 unit=bar
